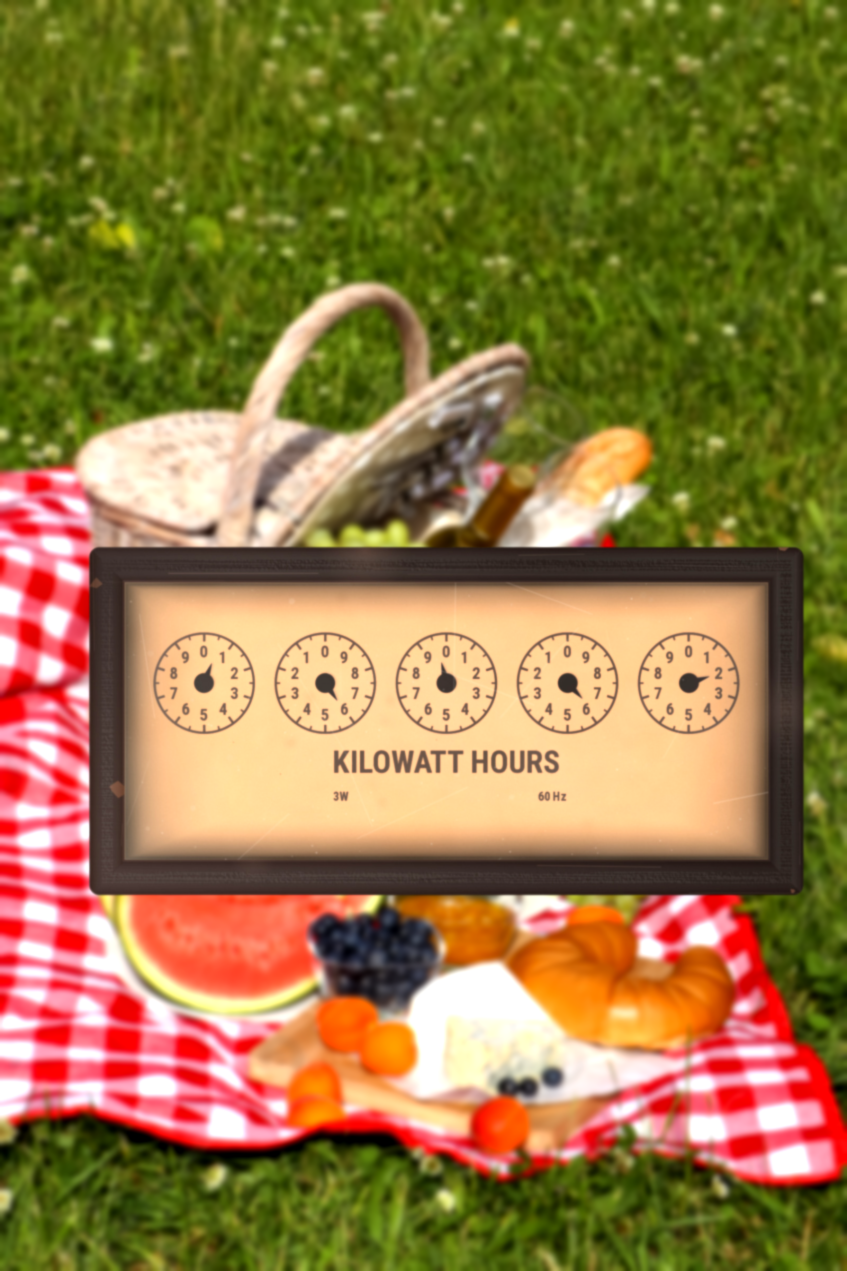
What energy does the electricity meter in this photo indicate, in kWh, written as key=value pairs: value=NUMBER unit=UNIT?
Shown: value=5962 unit=kWh
